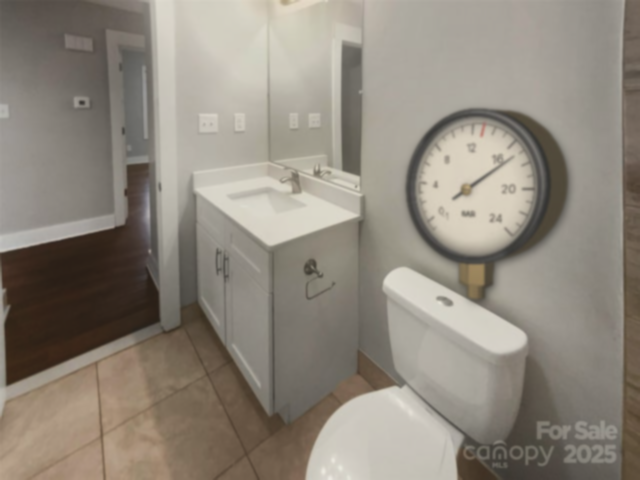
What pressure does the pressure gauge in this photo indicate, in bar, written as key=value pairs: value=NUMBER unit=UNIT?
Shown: value=17 unit=bar
